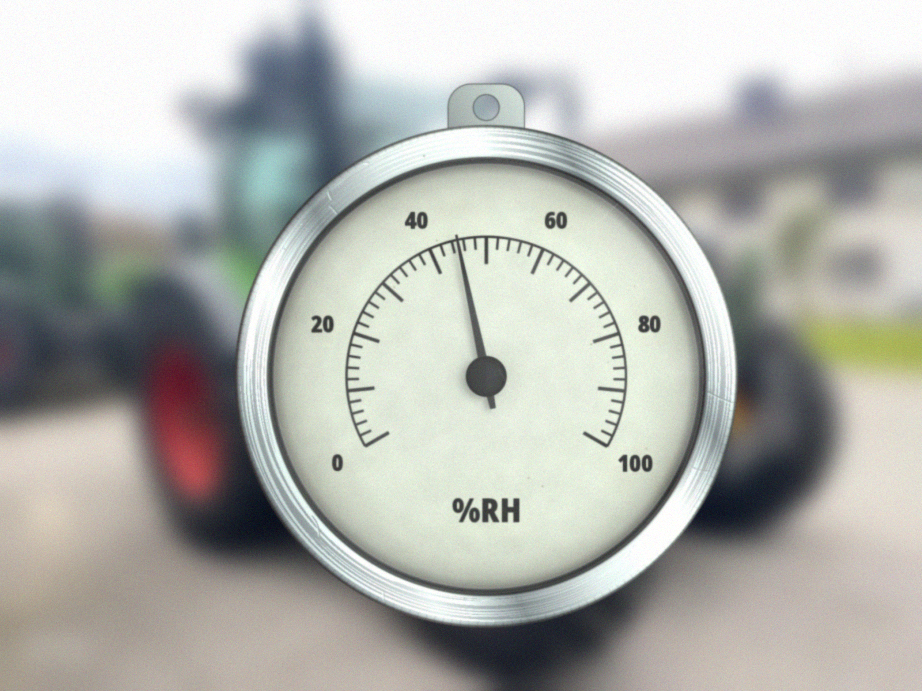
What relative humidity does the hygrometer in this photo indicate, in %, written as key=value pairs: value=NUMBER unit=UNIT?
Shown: value=45 unit=%
